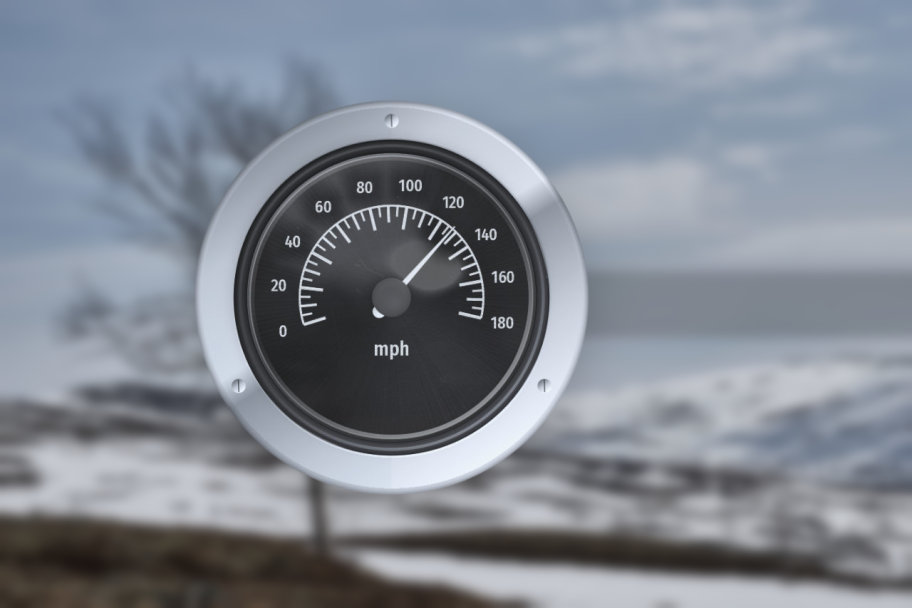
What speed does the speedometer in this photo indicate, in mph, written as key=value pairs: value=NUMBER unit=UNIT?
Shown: value=127.5 unit=mph
